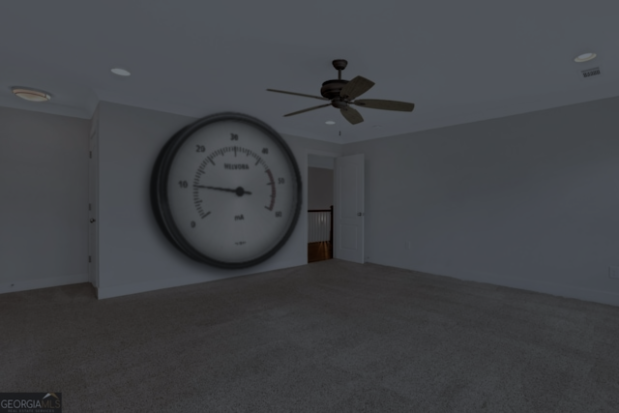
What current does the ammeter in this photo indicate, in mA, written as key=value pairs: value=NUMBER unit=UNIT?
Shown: value=10 unit=mA
